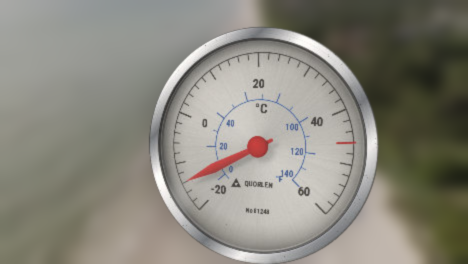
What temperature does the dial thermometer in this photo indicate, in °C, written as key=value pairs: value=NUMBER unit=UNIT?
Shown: value=-14 unit=°C
